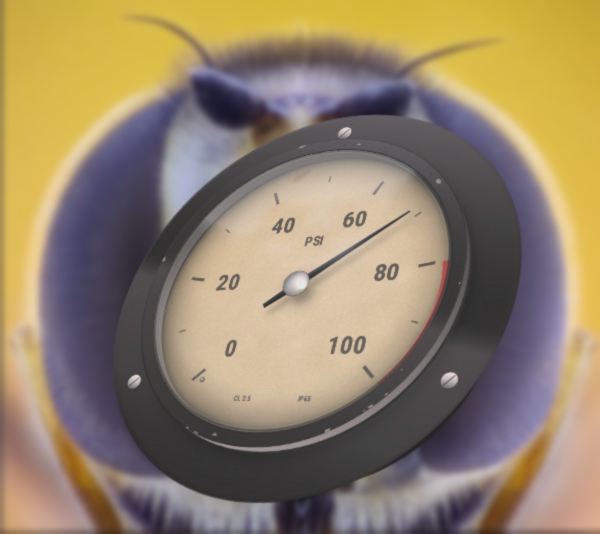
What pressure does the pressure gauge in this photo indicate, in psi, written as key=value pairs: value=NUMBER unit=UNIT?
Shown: value=70 unit=psi
